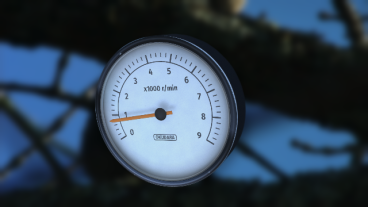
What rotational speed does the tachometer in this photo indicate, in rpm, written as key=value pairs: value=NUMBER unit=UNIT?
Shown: value=800 unit=rpm
